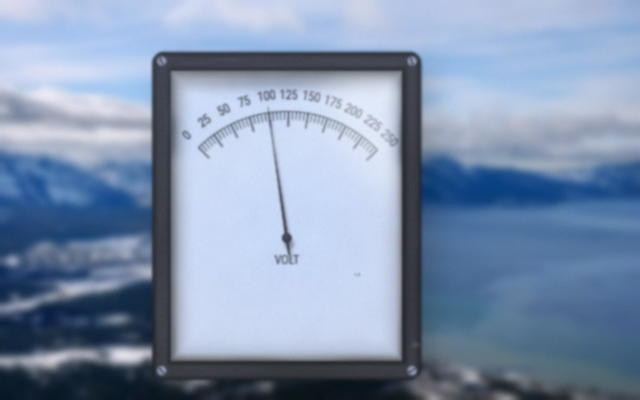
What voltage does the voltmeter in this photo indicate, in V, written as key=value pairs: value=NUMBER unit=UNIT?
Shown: value=100 unit=V
